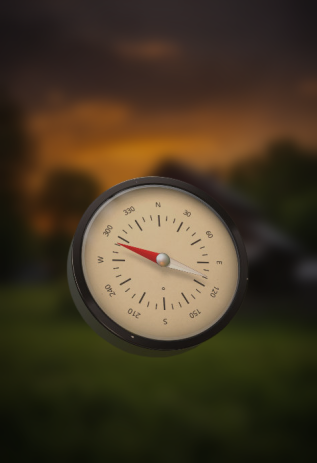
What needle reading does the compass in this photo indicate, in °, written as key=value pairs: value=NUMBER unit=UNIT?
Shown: value=290 unit=°
